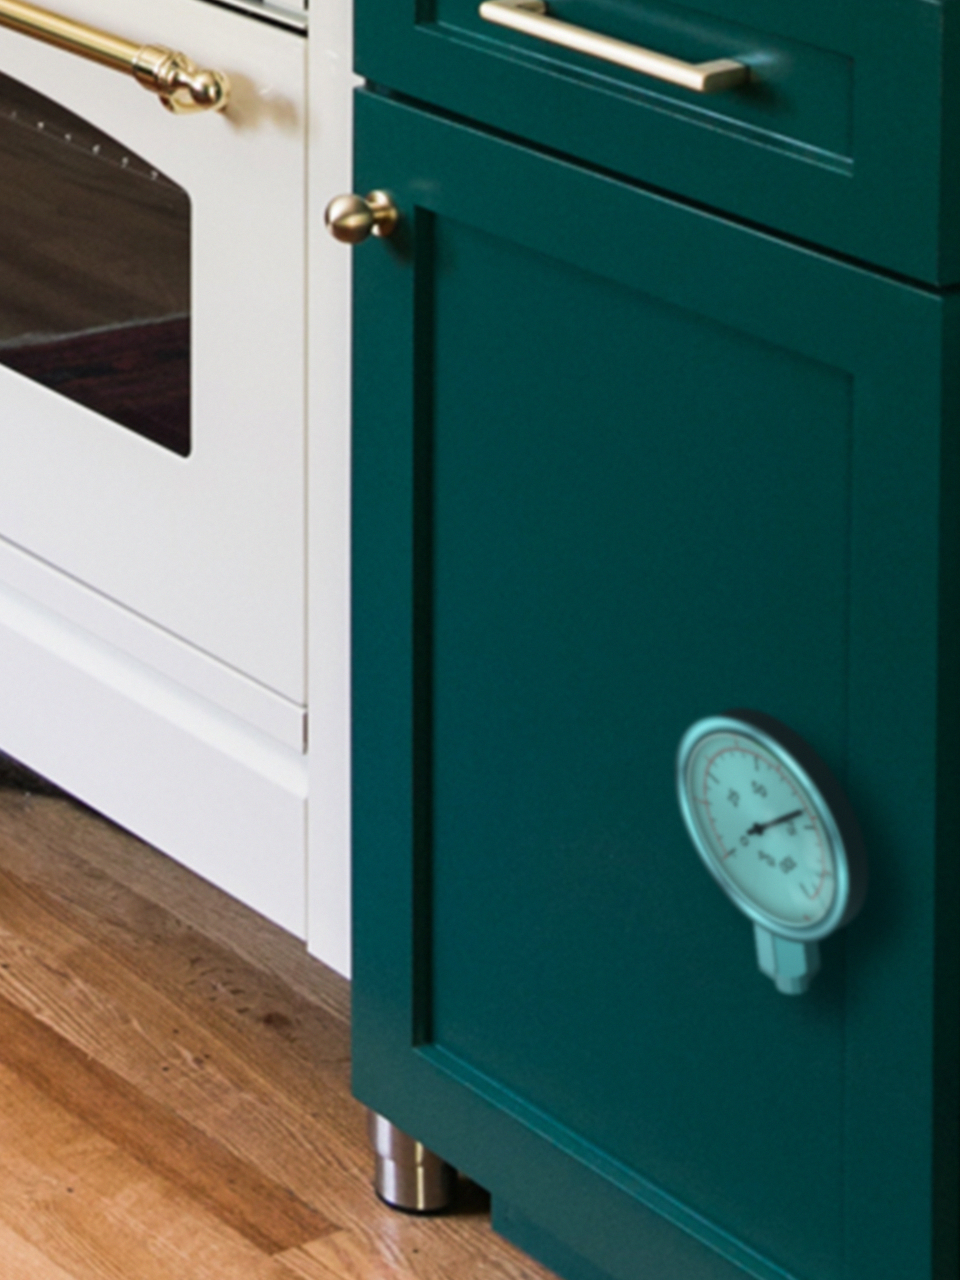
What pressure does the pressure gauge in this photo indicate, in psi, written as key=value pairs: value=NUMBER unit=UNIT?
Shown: value=70 unit=psi
